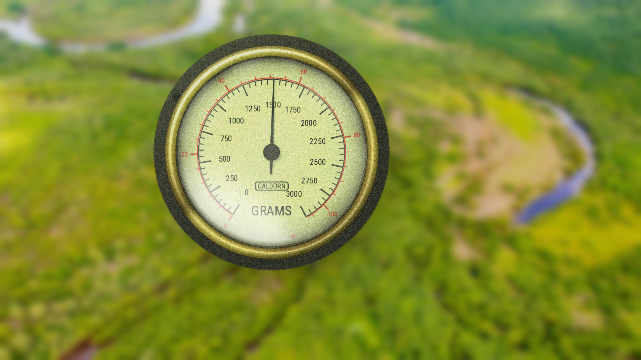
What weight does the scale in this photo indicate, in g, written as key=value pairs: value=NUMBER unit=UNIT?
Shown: value=1500 unit=g
